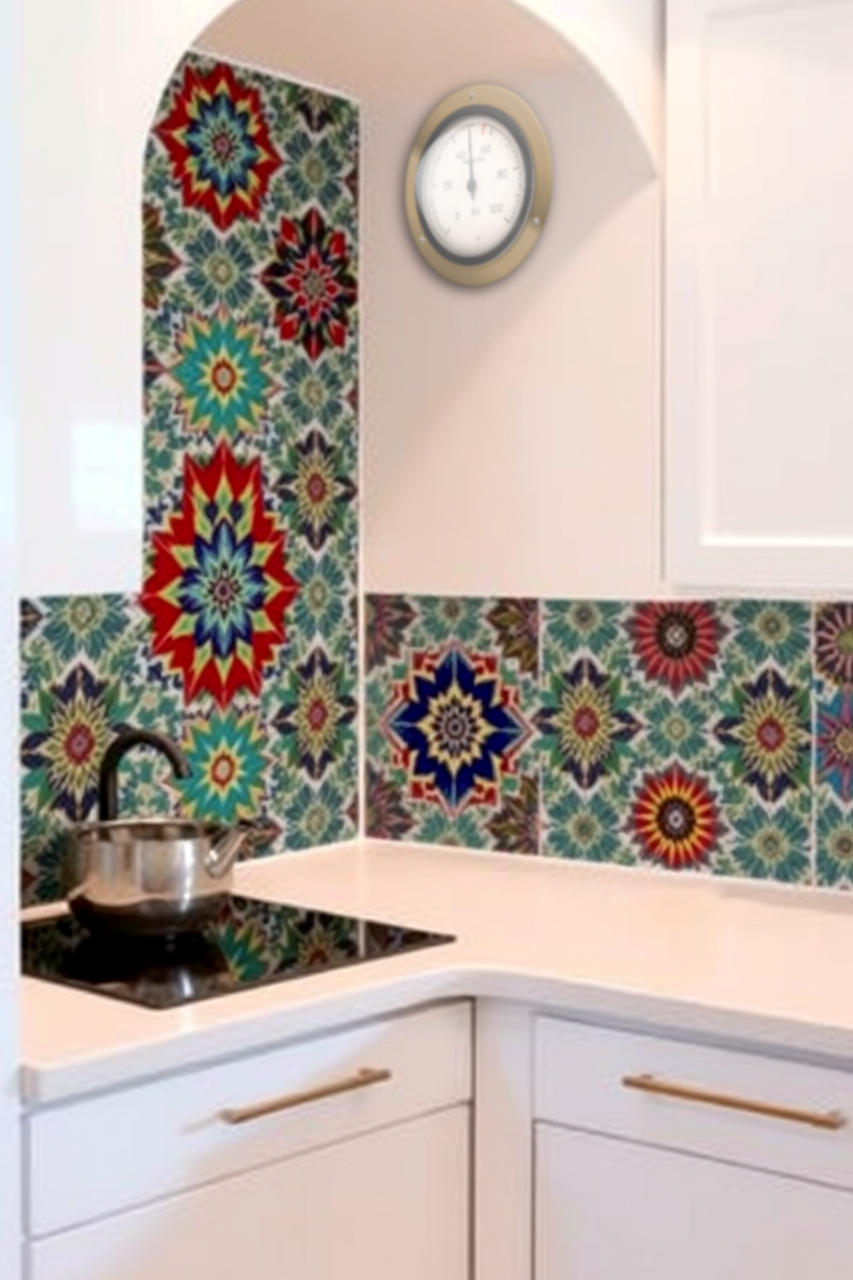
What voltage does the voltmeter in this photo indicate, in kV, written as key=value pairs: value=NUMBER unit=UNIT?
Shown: value=50 unit=kV
